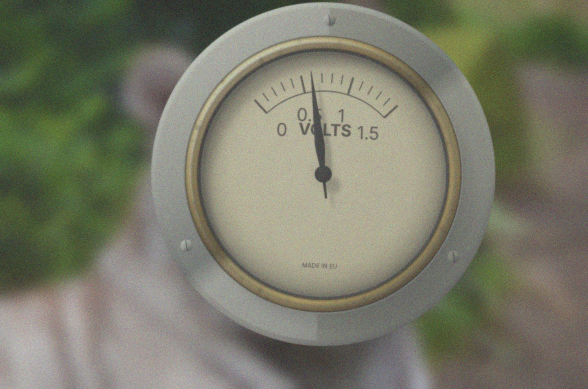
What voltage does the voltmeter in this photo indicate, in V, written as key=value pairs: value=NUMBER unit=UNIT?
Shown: value=0.6 unit=V
